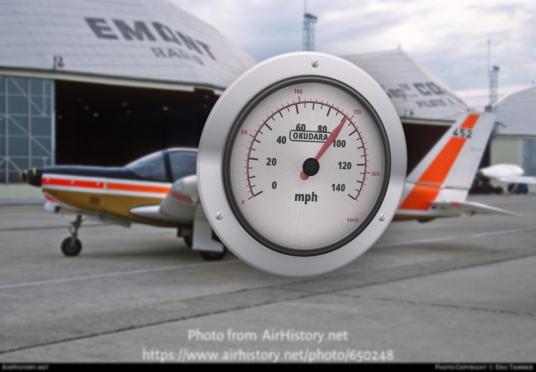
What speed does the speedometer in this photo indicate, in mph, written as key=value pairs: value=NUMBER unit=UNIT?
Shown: value=90 unit=mph
